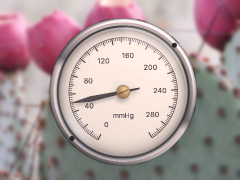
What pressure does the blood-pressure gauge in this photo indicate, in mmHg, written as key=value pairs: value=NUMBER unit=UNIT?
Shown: value=50 unit=mmHg
